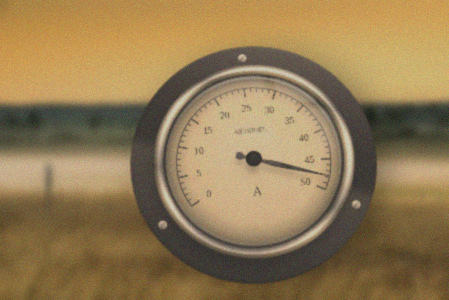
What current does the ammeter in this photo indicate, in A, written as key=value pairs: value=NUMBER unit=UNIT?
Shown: value=48 unit=A
